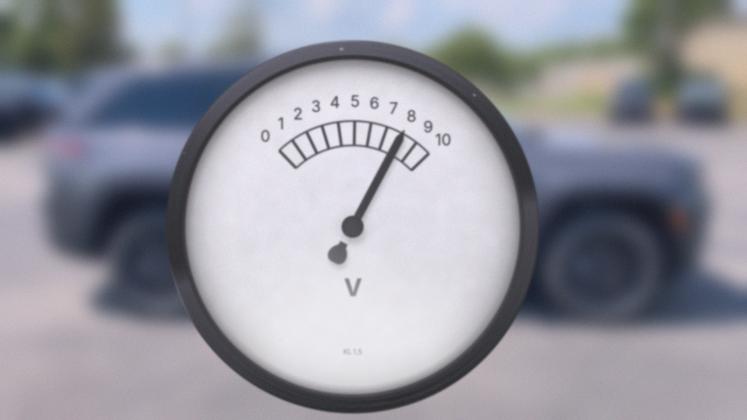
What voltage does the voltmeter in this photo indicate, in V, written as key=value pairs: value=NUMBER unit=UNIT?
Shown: value=8 unit=V
